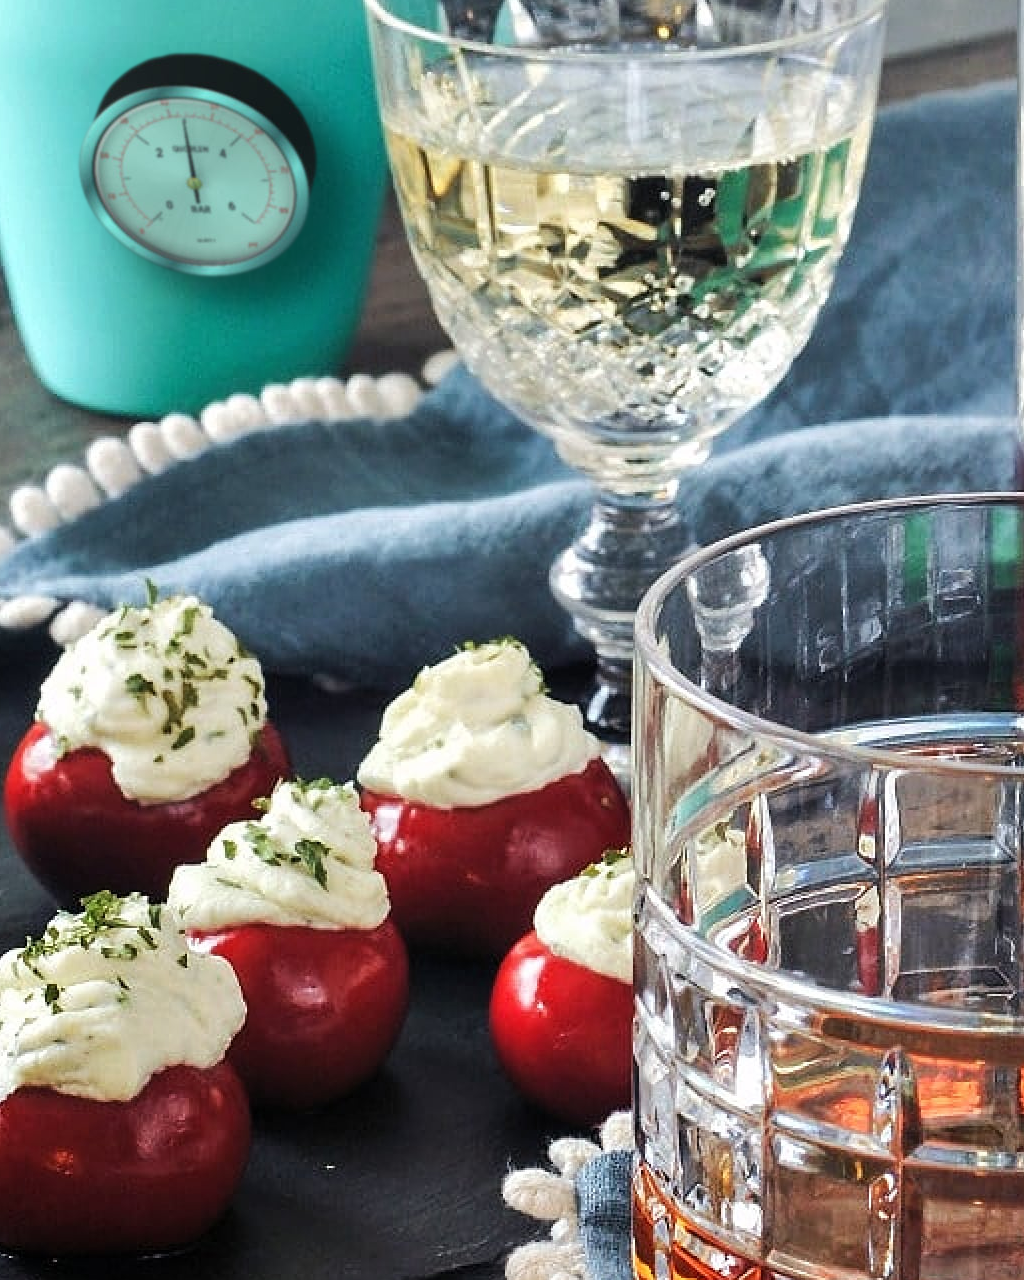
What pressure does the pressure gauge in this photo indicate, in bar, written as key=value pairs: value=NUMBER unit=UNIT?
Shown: value=3 unit=bar
